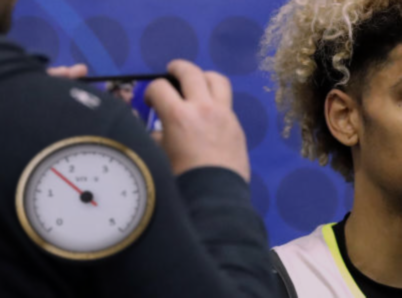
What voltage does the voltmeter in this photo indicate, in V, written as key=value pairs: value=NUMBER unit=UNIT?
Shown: value=1.6 unit=V
